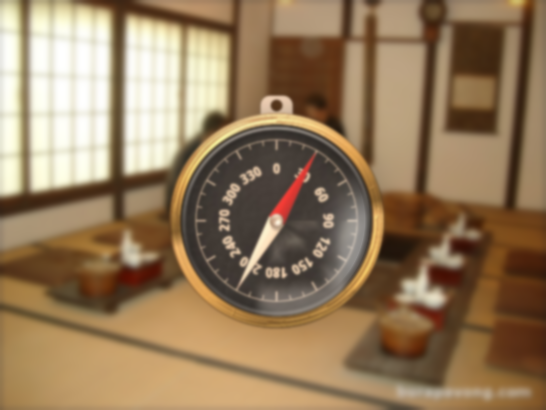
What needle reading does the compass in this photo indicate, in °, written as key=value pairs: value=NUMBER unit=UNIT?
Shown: value=30 unit=°
